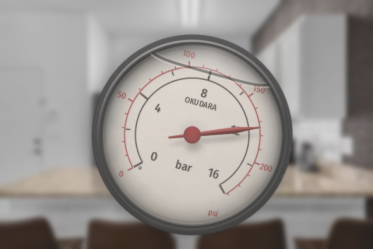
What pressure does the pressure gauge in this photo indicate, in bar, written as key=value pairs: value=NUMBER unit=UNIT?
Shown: value=12 unit=bar
